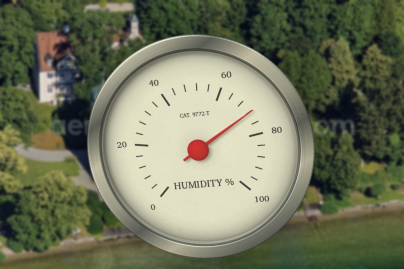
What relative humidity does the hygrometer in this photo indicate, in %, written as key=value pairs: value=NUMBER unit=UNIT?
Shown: value=72 unit=%
